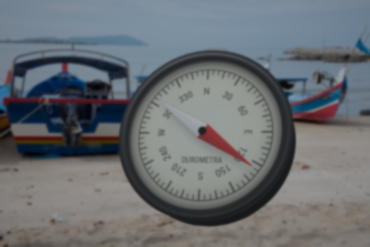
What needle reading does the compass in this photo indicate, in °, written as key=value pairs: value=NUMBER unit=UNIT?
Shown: value=125 unit=°
